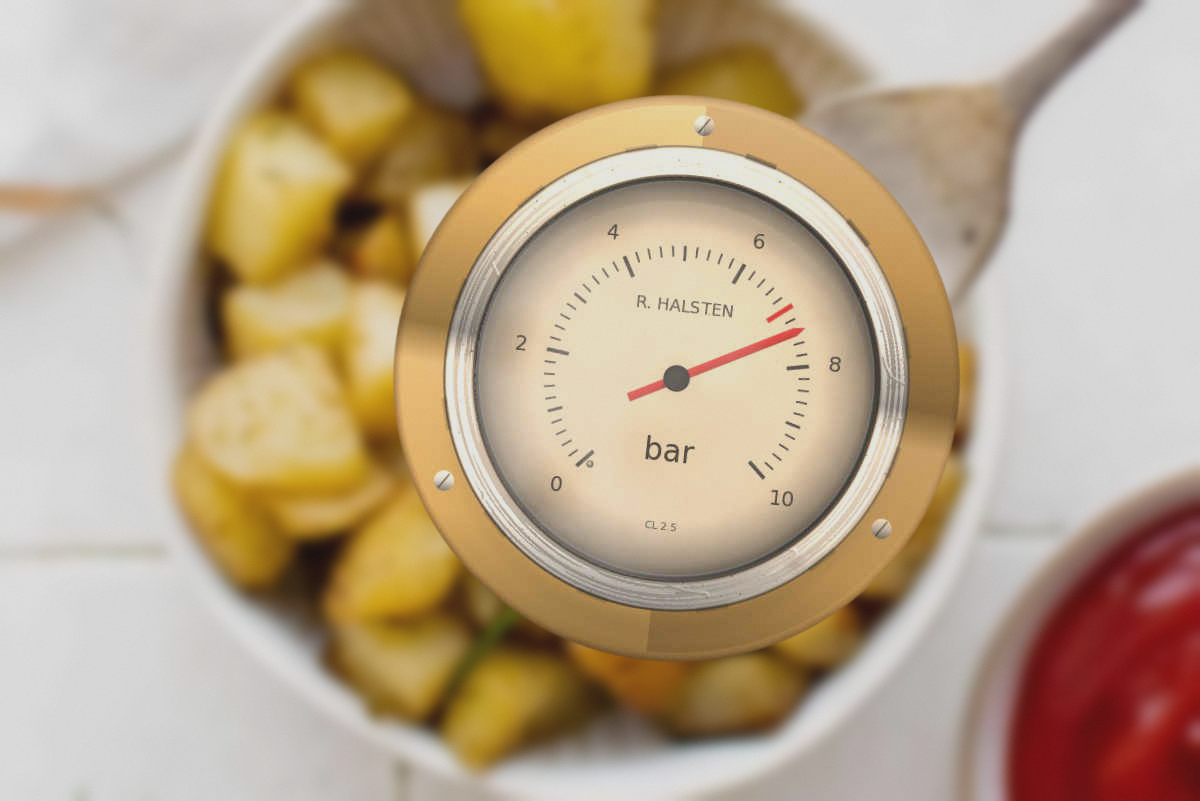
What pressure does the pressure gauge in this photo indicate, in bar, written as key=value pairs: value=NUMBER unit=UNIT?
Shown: value=7.4 unit=bar
